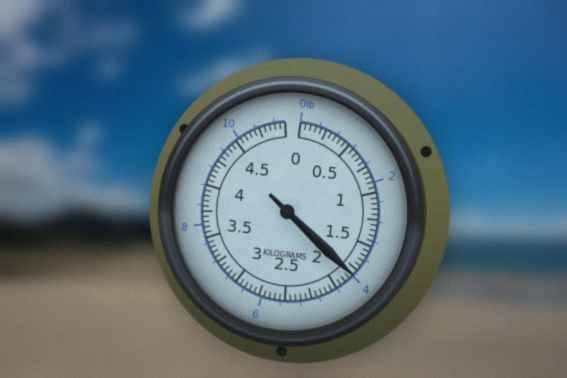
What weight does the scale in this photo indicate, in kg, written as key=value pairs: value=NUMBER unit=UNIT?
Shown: value=1.8 unit=kg
